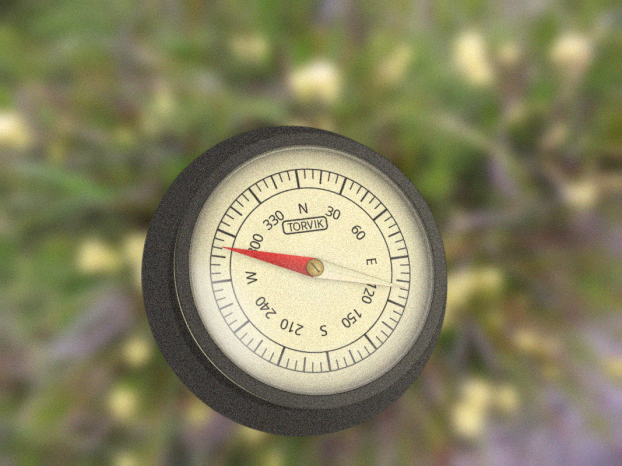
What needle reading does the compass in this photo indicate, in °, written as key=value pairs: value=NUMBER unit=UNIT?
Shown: value=290 unit=°
